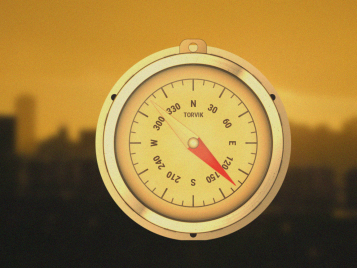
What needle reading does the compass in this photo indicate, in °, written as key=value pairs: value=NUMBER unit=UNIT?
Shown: value=135 unit=°
